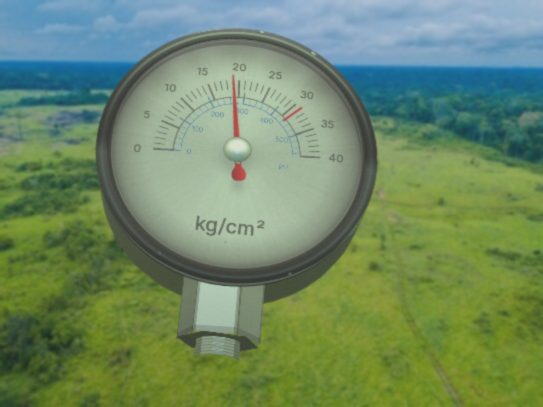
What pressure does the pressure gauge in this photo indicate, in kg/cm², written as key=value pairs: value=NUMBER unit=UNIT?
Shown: value=19 unit=kg/cm²
